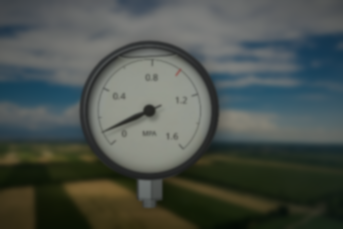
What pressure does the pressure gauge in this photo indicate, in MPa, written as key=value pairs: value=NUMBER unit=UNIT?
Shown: value=0.1 unit=MPa
